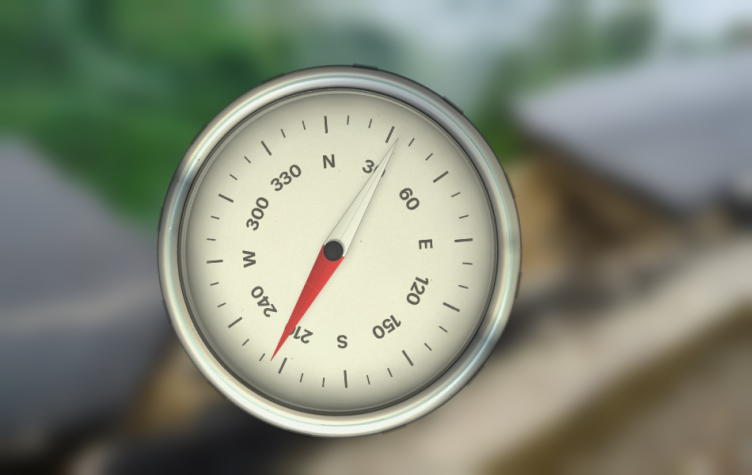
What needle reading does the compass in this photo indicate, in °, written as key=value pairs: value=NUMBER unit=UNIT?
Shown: value=215 unit=°
